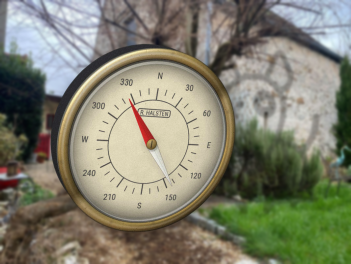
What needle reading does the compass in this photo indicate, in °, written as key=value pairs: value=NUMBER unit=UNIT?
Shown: value=325 unit=°
